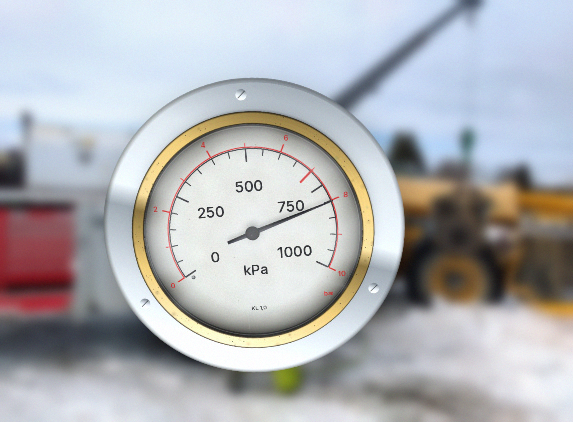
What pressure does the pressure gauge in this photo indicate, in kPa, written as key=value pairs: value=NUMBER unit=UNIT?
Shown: value=800 unit=kPa
